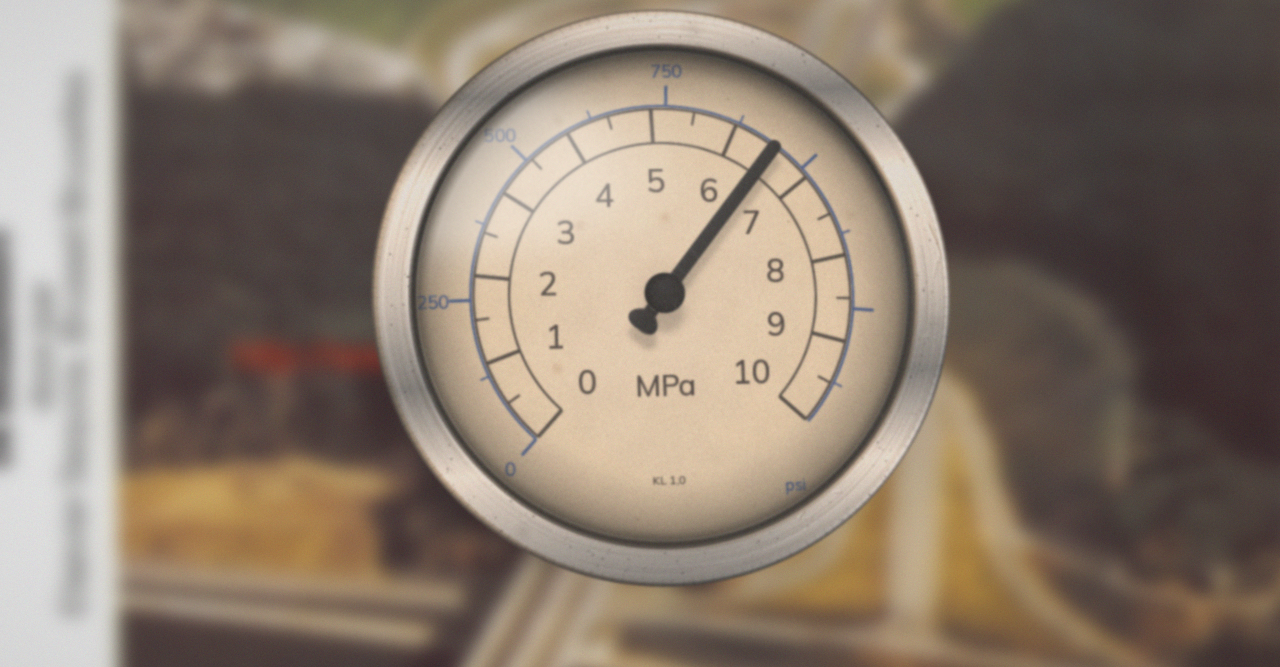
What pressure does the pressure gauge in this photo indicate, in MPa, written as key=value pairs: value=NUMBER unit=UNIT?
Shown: value=6.5 unit=MPa
